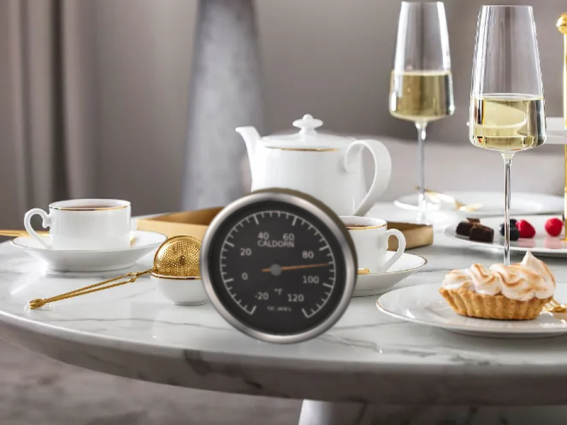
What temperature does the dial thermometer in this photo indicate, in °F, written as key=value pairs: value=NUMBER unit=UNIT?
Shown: value=88 unit=°F
